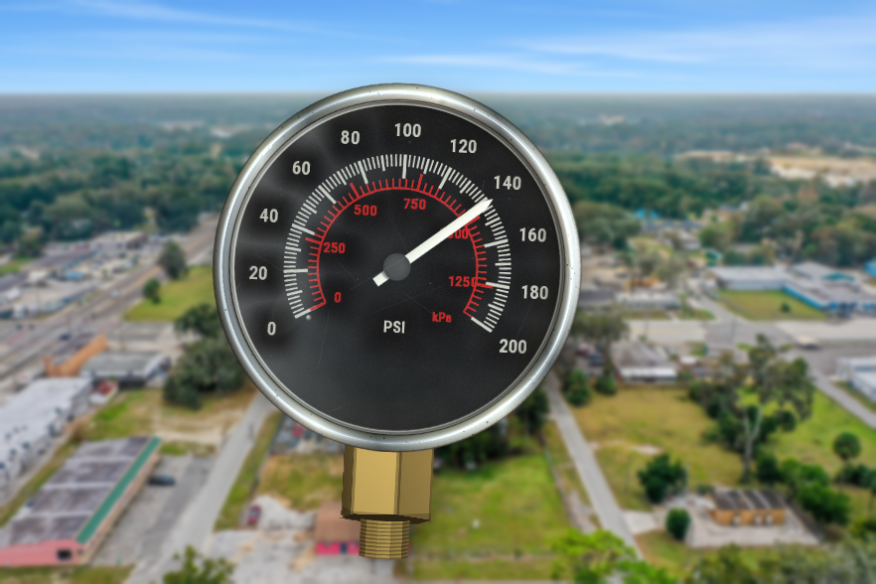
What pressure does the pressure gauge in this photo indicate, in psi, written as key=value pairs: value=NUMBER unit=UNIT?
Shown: value=142 unit=psi
